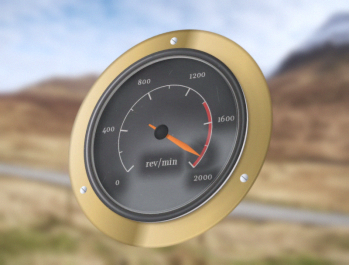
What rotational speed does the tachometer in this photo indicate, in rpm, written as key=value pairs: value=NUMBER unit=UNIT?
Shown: value=1900 unit=rpm
